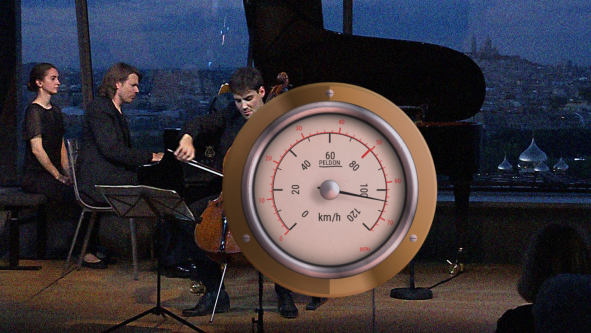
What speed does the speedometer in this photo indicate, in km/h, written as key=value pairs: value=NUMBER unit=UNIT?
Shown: value=105 unit=km/h
